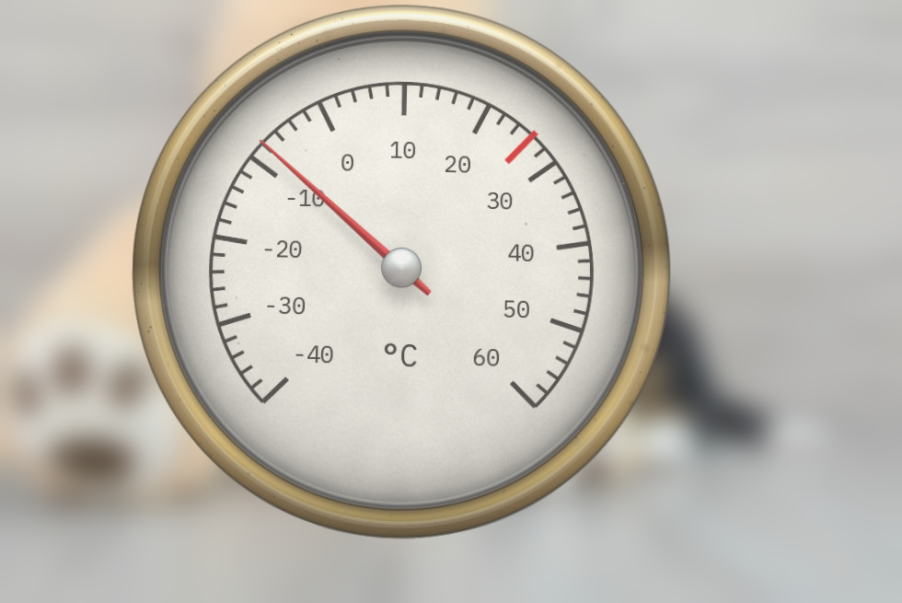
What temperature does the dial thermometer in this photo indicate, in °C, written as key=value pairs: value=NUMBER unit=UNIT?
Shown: value=-8 unit=°C
